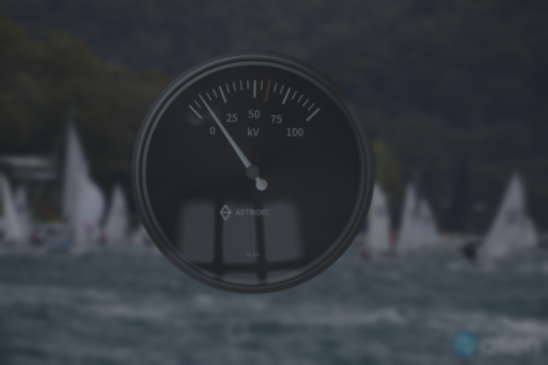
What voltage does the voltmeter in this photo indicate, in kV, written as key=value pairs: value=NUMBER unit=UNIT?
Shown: value=10 unit=kV
